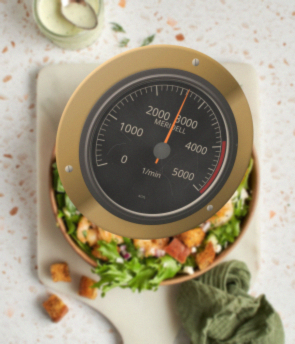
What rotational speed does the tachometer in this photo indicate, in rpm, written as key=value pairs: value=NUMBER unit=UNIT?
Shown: value=2600 unit=rpm
